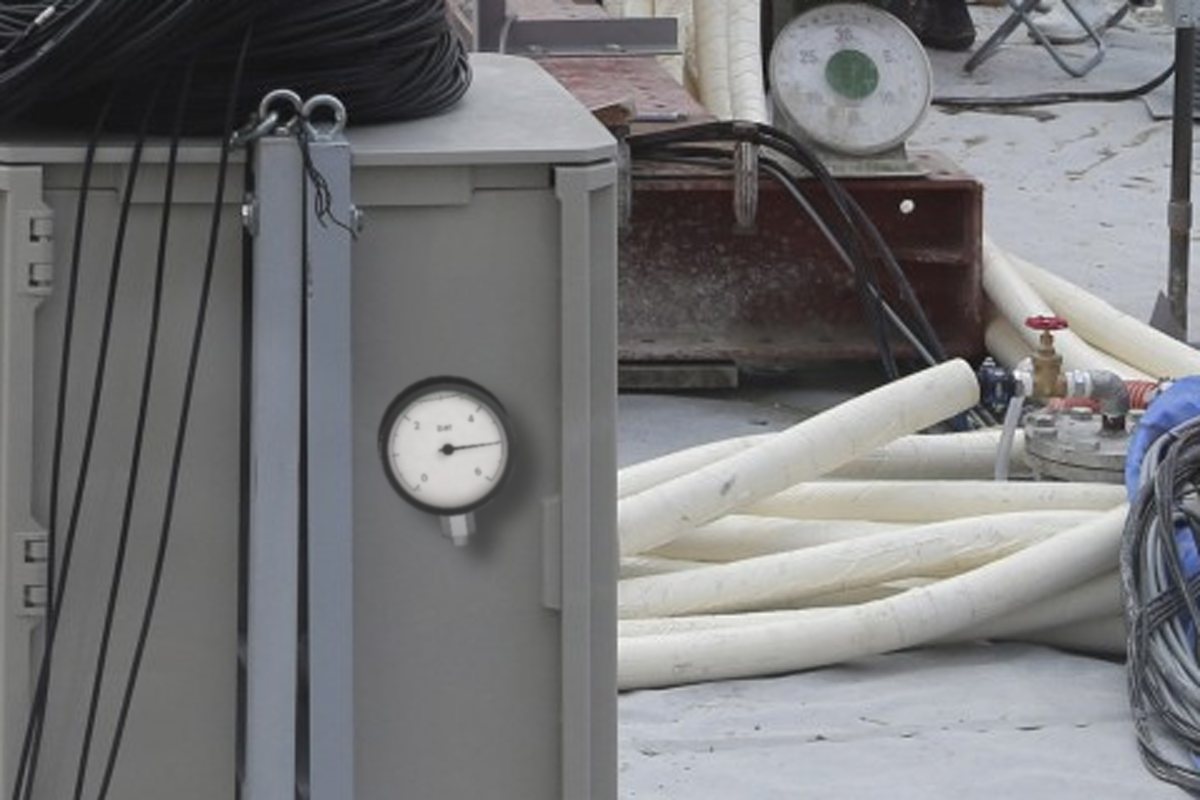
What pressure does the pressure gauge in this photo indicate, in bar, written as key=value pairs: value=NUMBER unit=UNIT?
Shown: value=5 unit=bar
